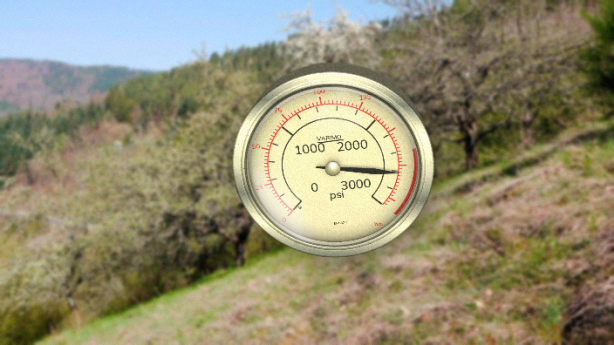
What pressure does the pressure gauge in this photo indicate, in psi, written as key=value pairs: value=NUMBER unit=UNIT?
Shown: value=2600 unit=psi
